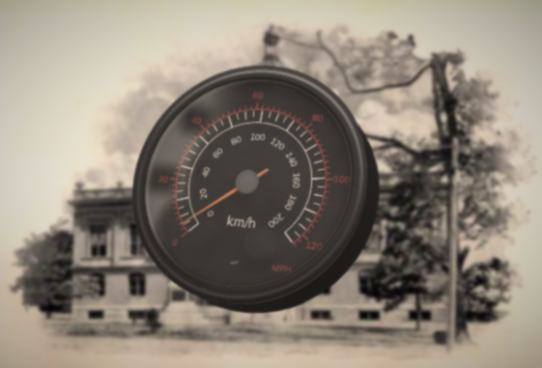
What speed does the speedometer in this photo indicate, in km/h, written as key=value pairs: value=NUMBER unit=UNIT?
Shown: value=5 unit=km/h
